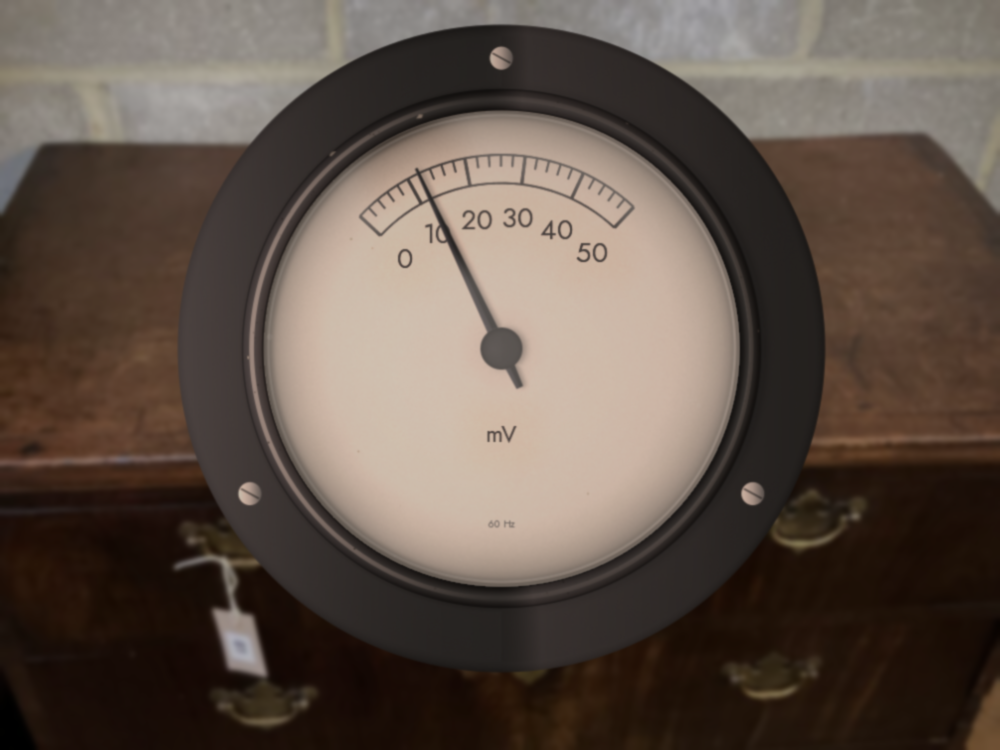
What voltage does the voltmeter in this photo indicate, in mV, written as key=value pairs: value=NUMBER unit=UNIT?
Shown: value=12 unit=mV
